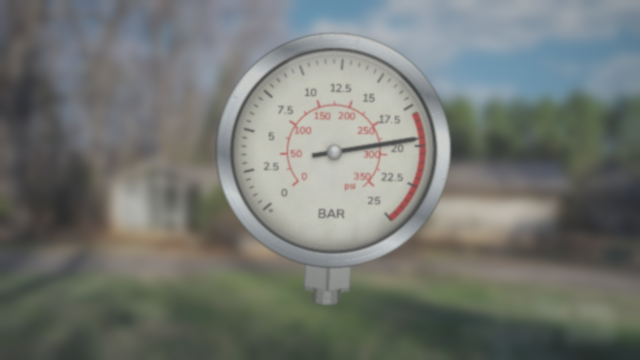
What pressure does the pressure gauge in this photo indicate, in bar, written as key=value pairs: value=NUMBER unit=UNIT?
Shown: value=19.5 unit=bar
